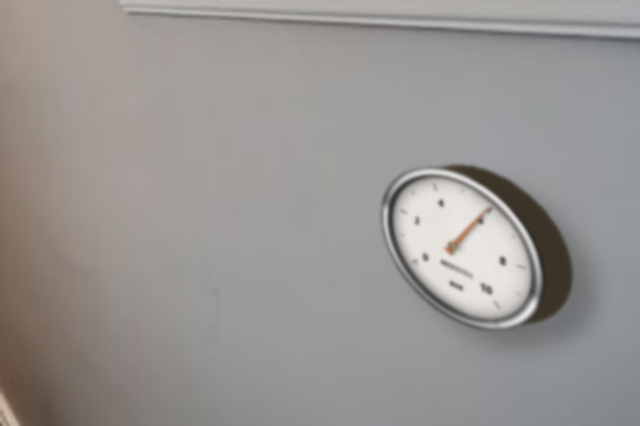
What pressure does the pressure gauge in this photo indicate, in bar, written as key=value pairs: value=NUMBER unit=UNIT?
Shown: value=6 unit=bar
